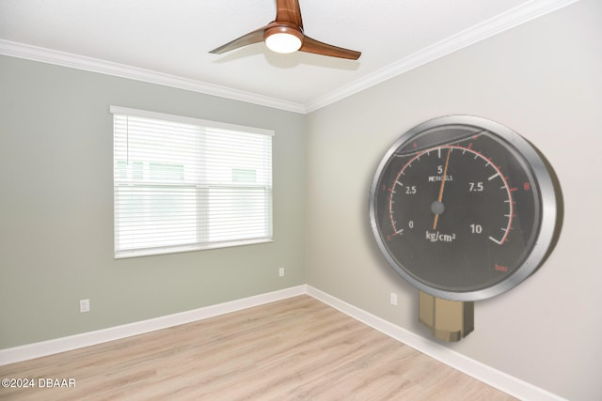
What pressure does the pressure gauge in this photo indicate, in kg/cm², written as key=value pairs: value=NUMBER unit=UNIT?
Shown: value=5.5 unit=kg/cm²
